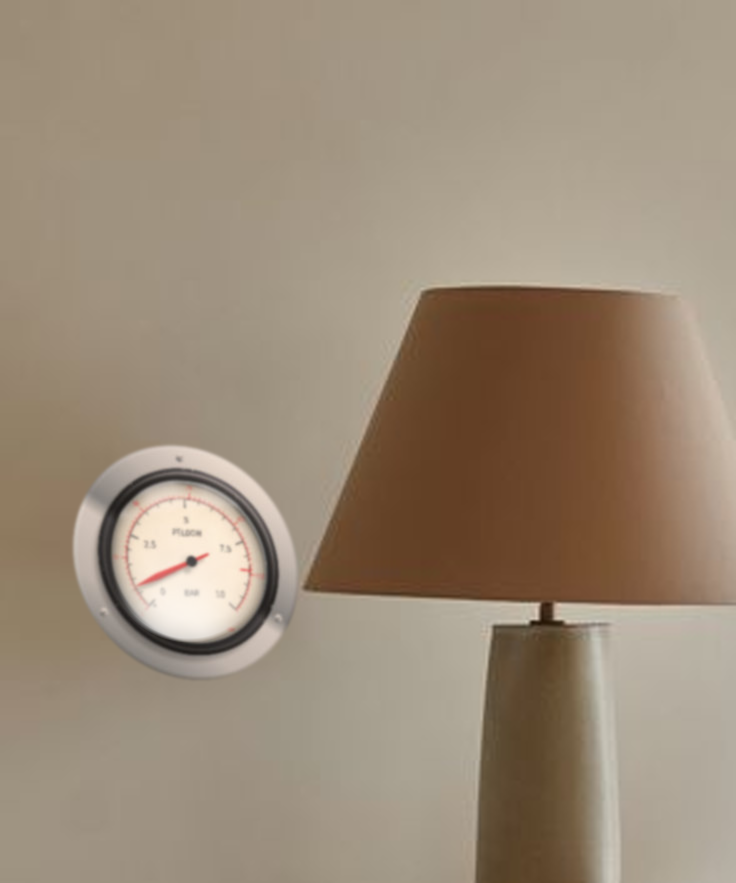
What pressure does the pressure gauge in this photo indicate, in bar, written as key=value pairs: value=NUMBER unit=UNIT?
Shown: value=0.75 unit=bar
